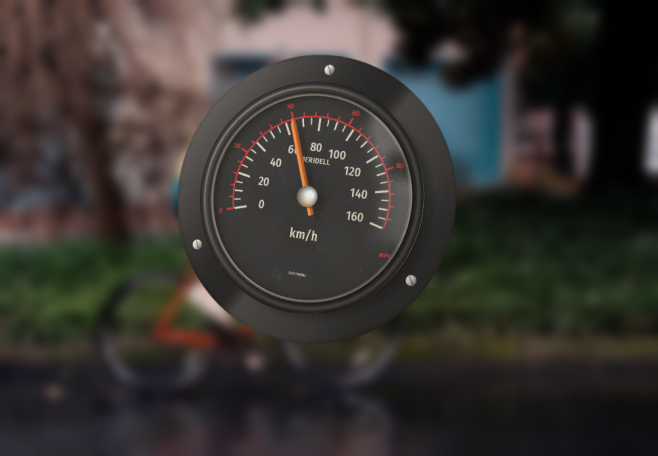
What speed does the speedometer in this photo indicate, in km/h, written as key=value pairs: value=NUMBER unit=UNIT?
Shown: value=65 unit=km/h
